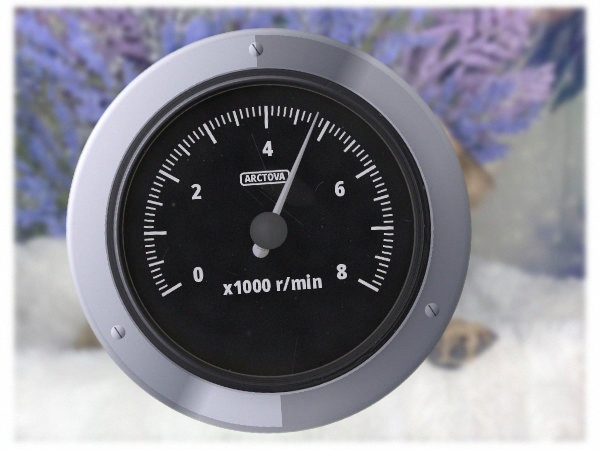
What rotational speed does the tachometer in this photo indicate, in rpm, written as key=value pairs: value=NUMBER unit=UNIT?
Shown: value=4800 unit=rpm
